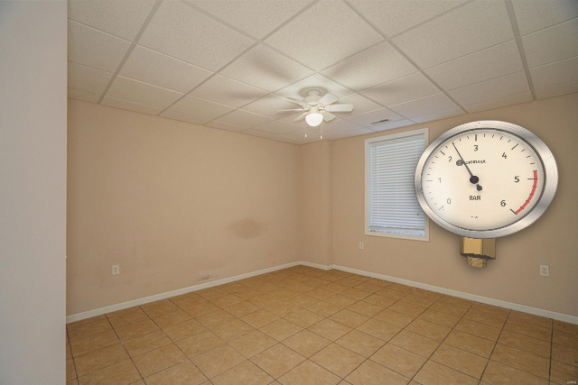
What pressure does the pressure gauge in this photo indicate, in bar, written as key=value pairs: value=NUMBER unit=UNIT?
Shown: value=2.4 unit=bar
